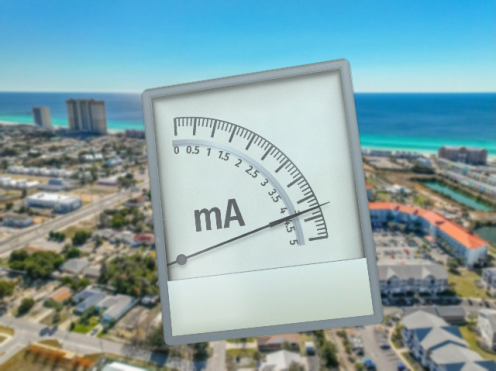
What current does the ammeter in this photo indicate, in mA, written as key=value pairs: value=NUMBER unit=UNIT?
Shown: value=4.3 unit=mA
